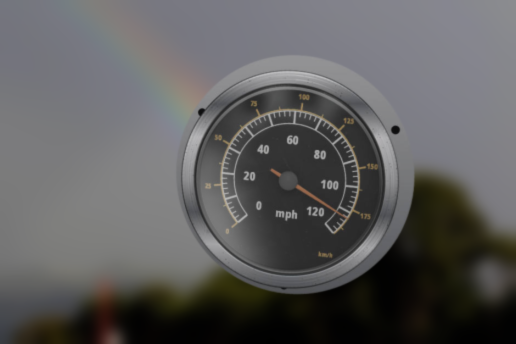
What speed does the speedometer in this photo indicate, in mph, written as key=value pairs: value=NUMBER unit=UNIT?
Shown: value=112 unit=mph
